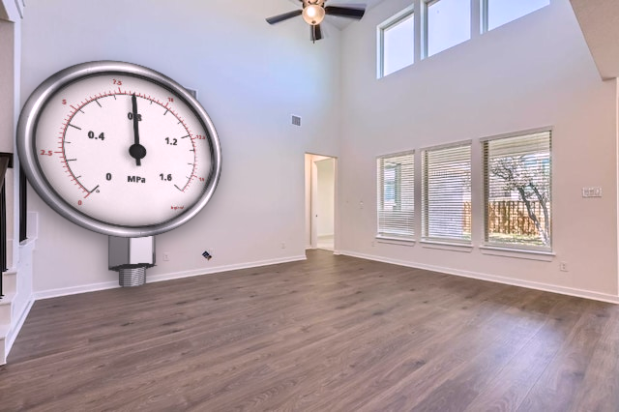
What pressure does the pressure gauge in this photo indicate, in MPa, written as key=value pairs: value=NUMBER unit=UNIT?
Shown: value=0.8 unit=MPa
